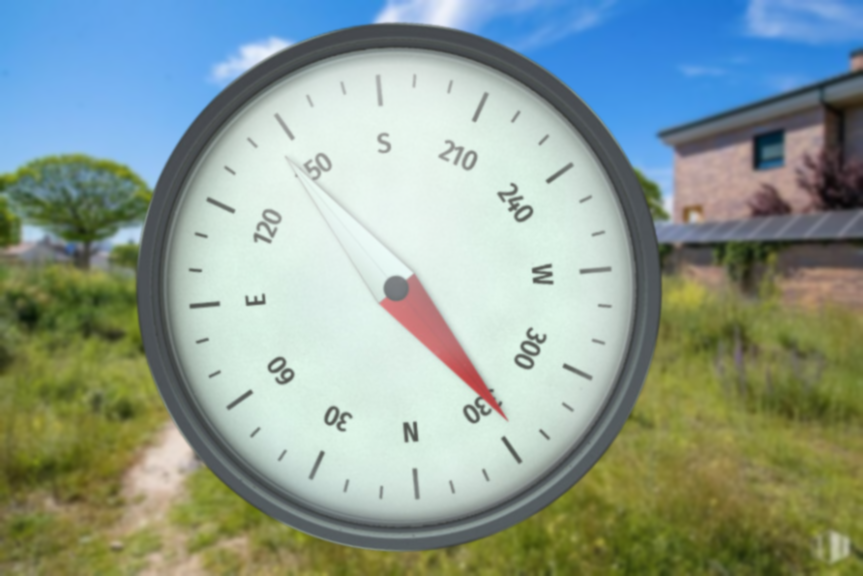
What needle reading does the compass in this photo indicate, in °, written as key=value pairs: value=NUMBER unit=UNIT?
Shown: value=325 unit=°
